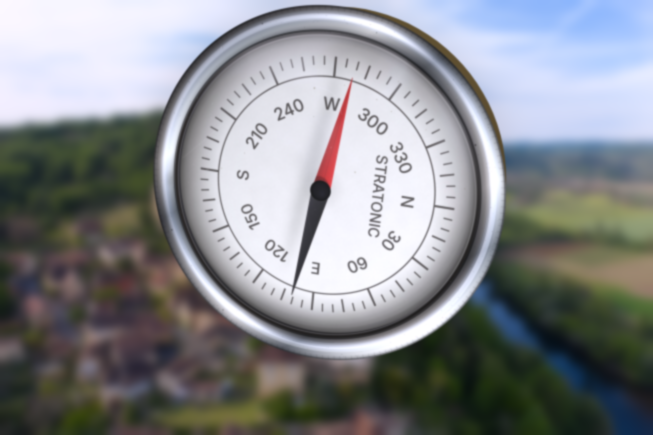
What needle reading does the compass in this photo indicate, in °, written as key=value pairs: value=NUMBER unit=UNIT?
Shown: value=280 unit=°
